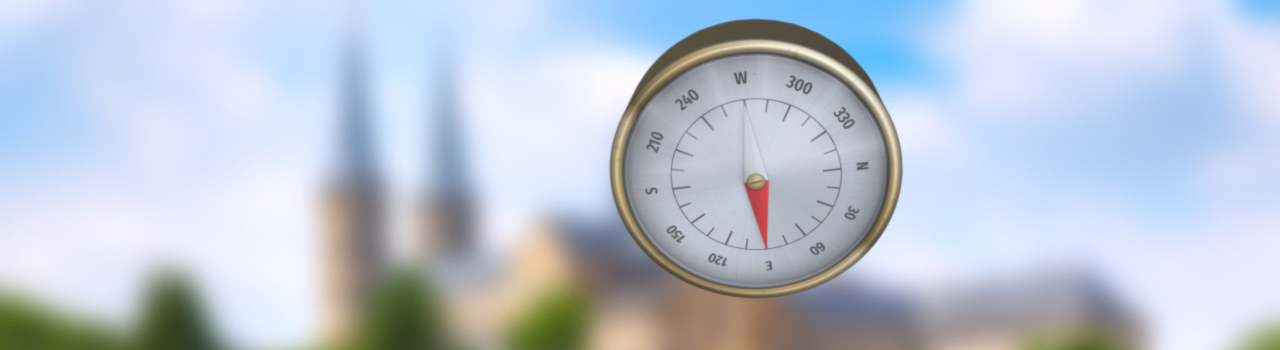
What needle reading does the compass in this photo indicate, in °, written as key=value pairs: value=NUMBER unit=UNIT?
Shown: value=90 unit=°
